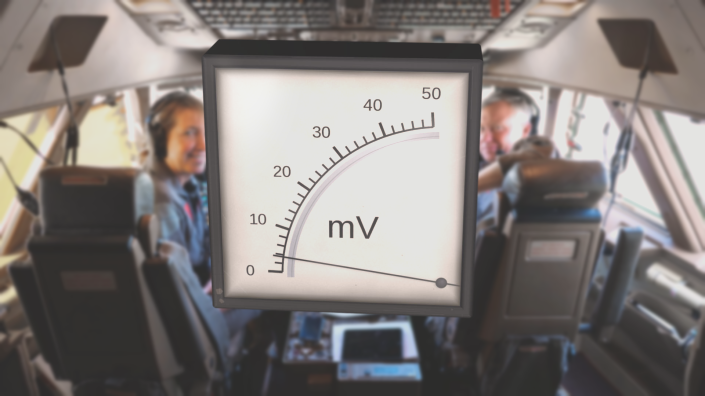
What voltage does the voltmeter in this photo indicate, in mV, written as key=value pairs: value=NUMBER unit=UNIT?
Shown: value=4 unit=mV
